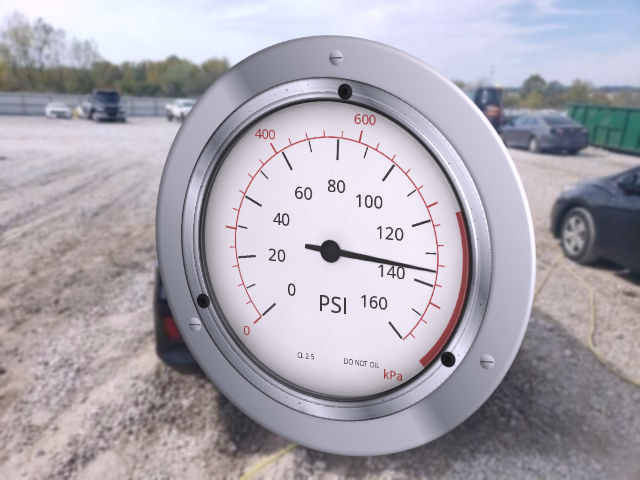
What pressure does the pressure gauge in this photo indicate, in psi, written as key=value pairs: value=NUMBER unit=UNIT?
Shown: value=135 unit=psi
